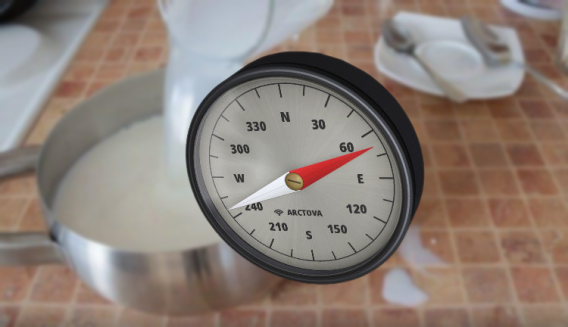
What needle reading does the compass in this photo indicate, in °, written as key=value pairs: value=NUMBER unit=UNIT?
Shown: value=67.5 unit=°
